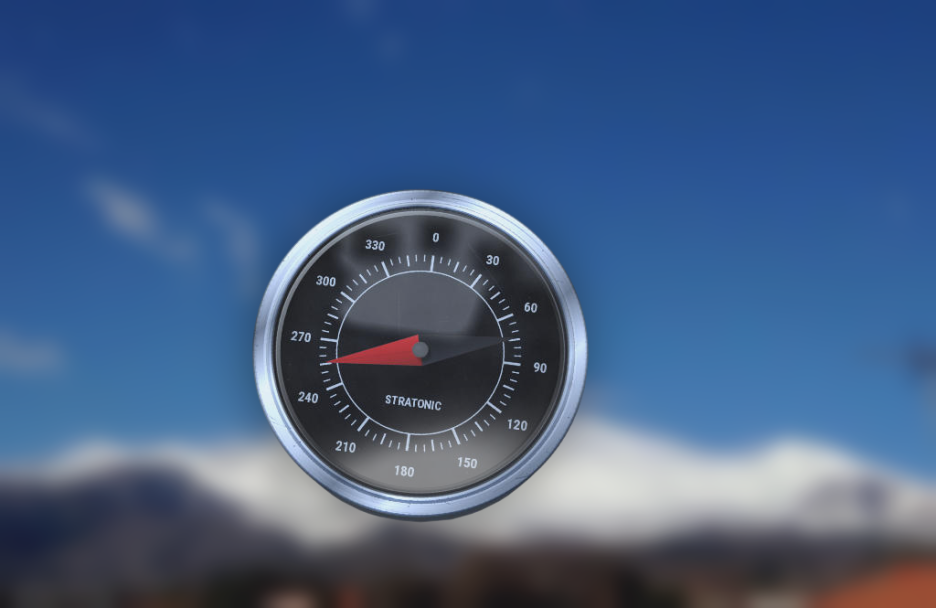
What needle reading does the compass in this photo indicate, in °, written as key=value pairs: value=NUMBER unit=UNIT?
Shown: value=255 unit=°
